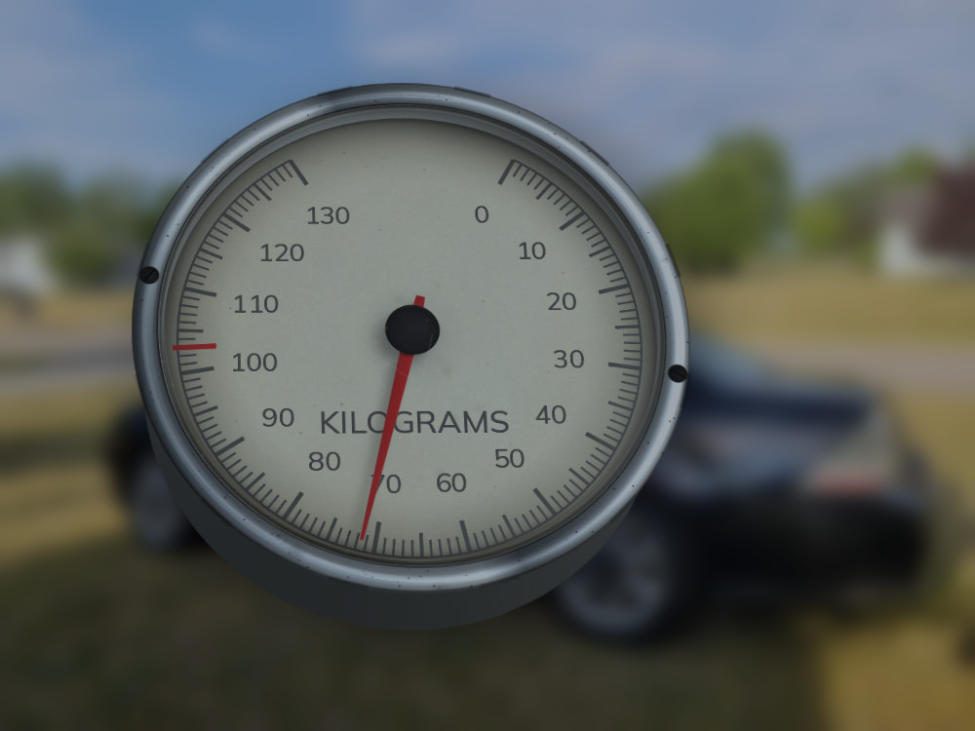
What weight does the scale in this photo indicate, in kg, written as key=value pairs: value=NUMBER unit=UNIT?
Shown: value=71.5 unit=kg
